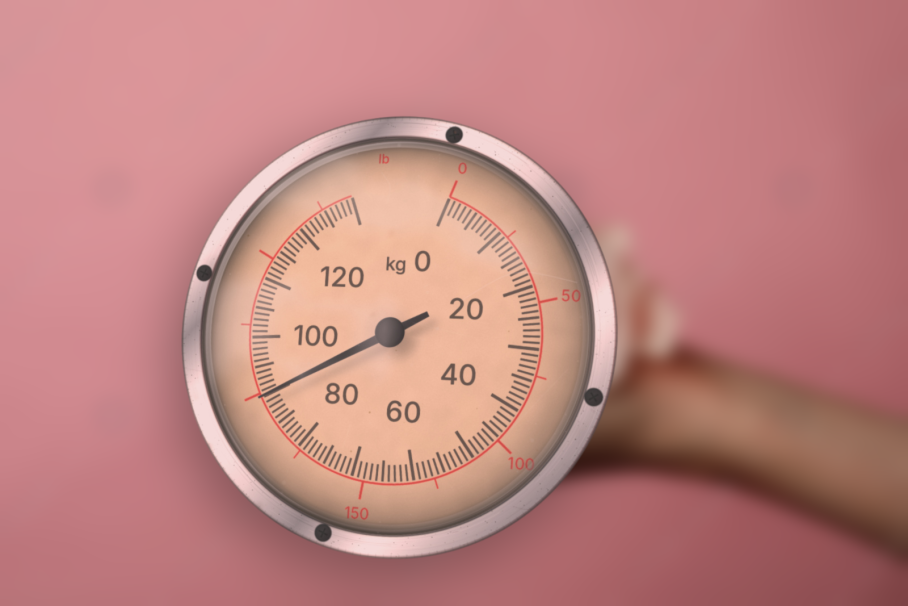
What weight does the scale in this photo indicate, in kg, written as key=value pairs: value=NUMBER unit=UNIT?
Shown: value=90 unit=kg
